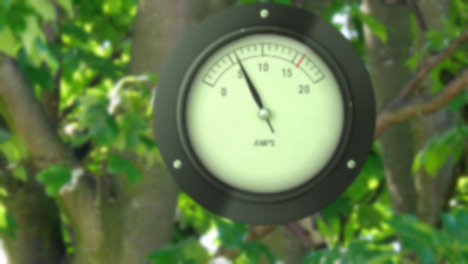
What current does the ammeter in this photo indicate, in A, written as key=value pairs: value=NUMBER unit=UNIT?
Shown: value=6 unit=A
